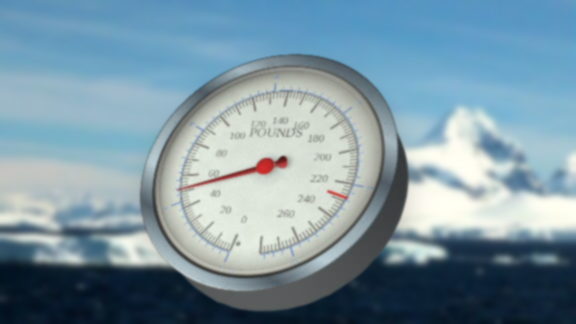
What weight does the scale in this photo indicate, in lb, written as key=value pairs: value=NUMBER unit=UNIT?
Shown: value=50 unit=lb
